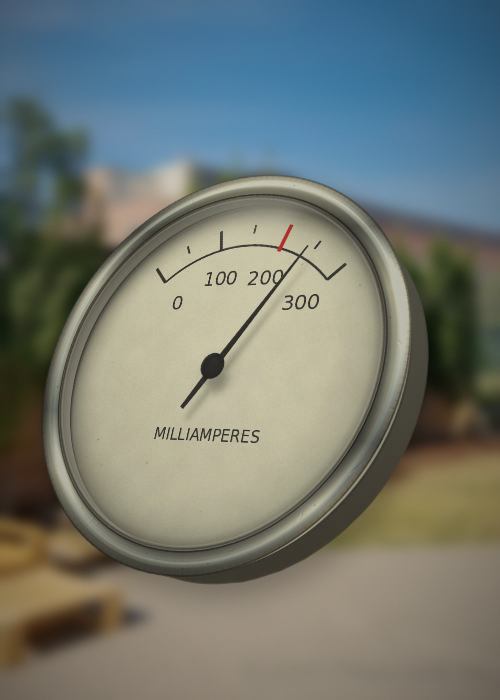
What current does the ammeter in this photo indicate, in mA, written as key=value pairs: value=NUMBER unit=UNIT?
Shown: value=250 unit=mA
